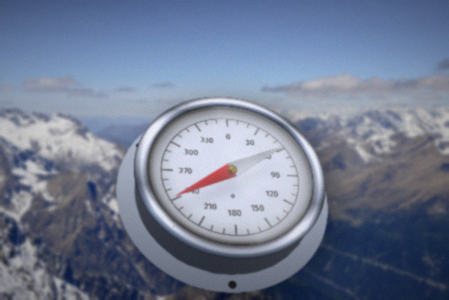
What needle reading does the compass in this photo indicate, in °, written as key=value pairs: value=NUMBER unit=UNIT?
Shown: value=240 unit=°
